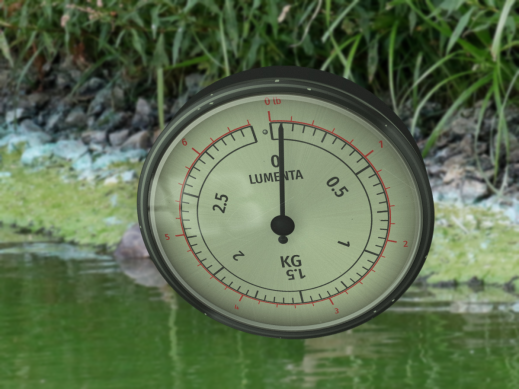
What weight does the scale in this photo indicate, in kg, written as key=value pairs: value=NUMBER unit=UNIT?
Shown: value=0.05 unit=kg
